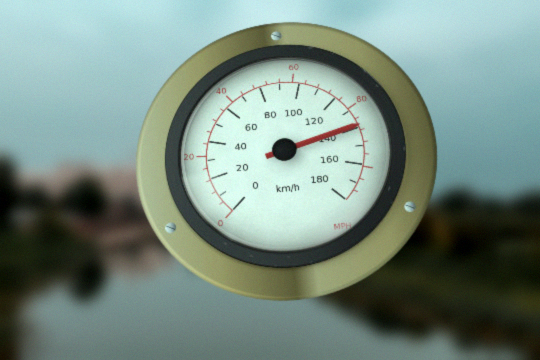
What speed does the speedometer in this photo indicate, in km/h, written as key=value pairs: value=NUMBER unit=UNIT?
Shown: value=140 unit=km/h
